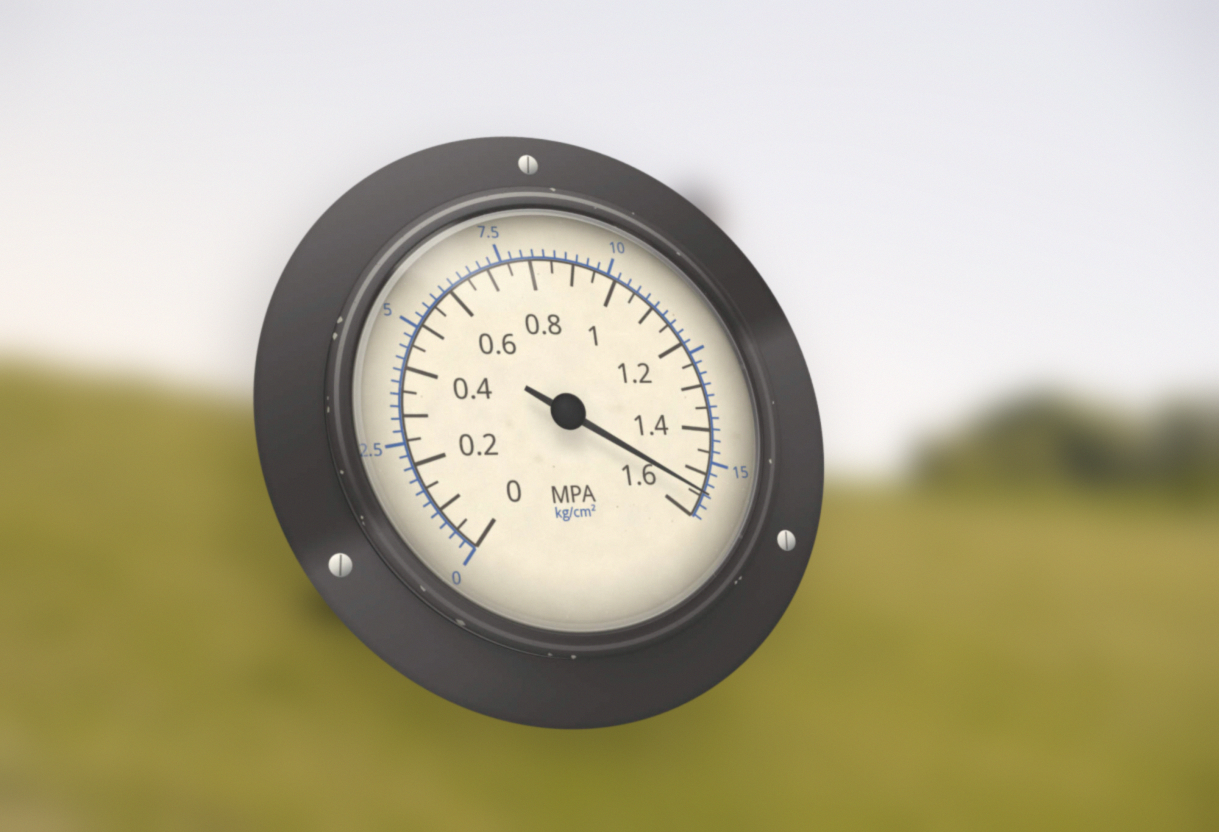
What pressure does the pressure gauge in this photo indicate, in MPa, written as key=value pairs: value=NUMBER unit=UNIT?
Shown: value=1.55 unit=MPa
